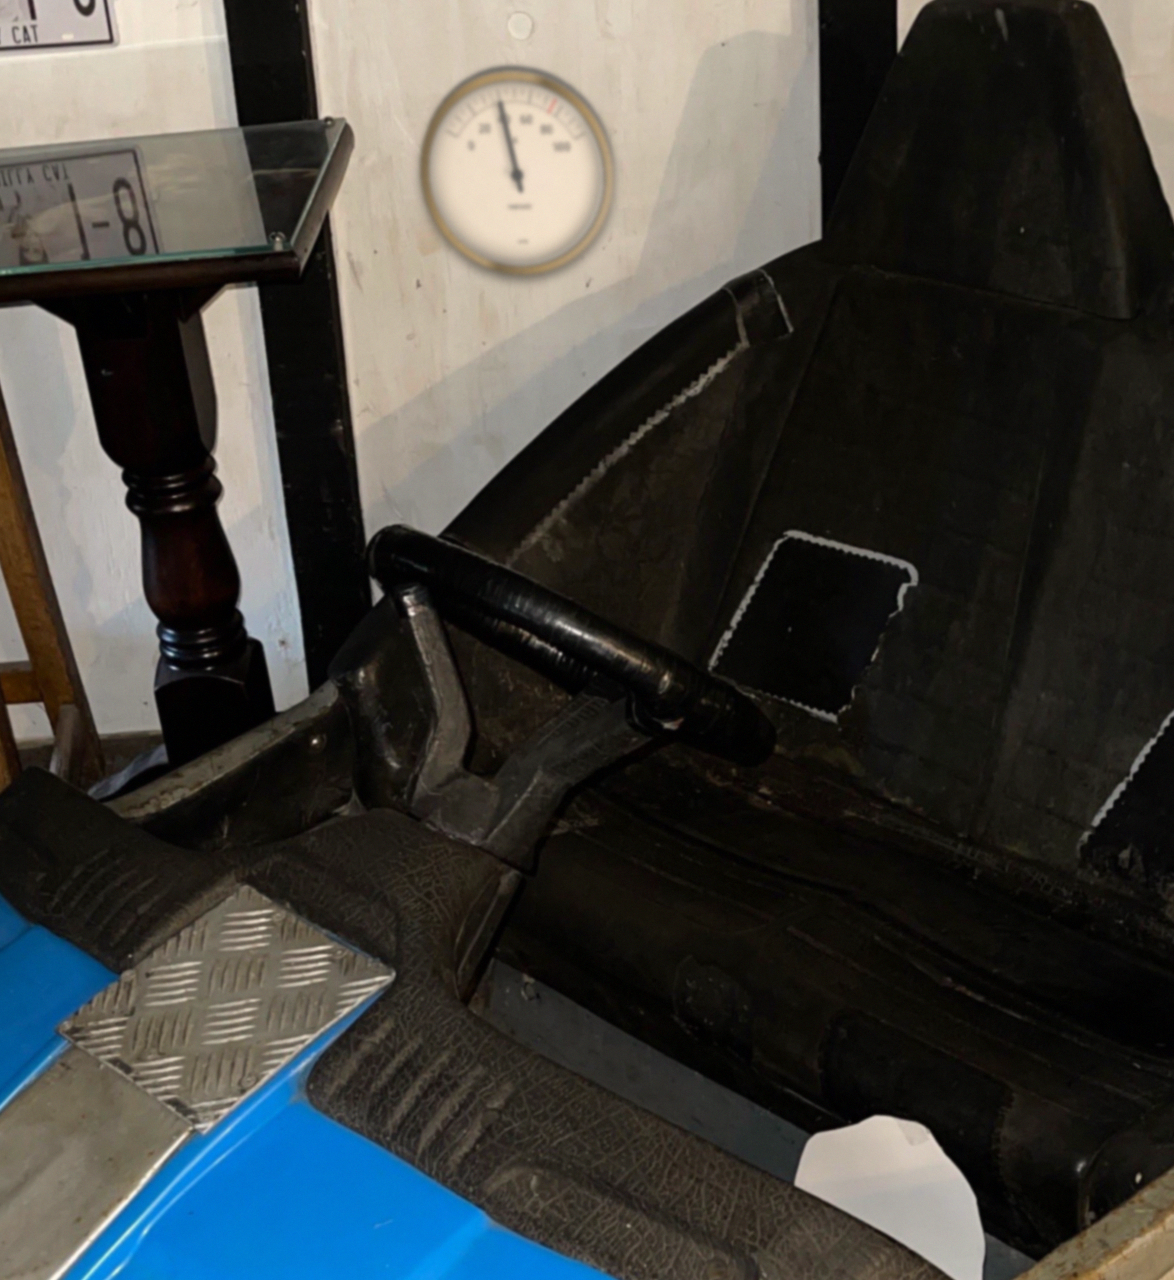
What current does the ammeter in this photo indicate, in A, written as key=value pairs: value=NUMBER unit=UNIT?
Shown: value=40 unit=A
